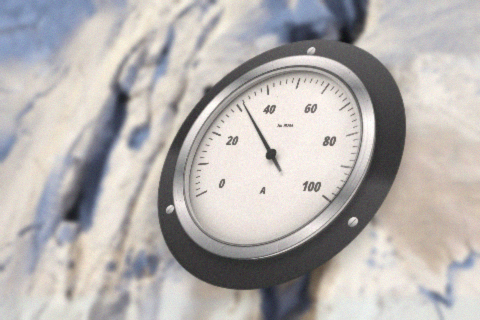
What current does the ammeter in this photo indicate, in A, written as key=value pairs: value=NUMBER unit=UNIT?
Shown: value=32 unit=A
